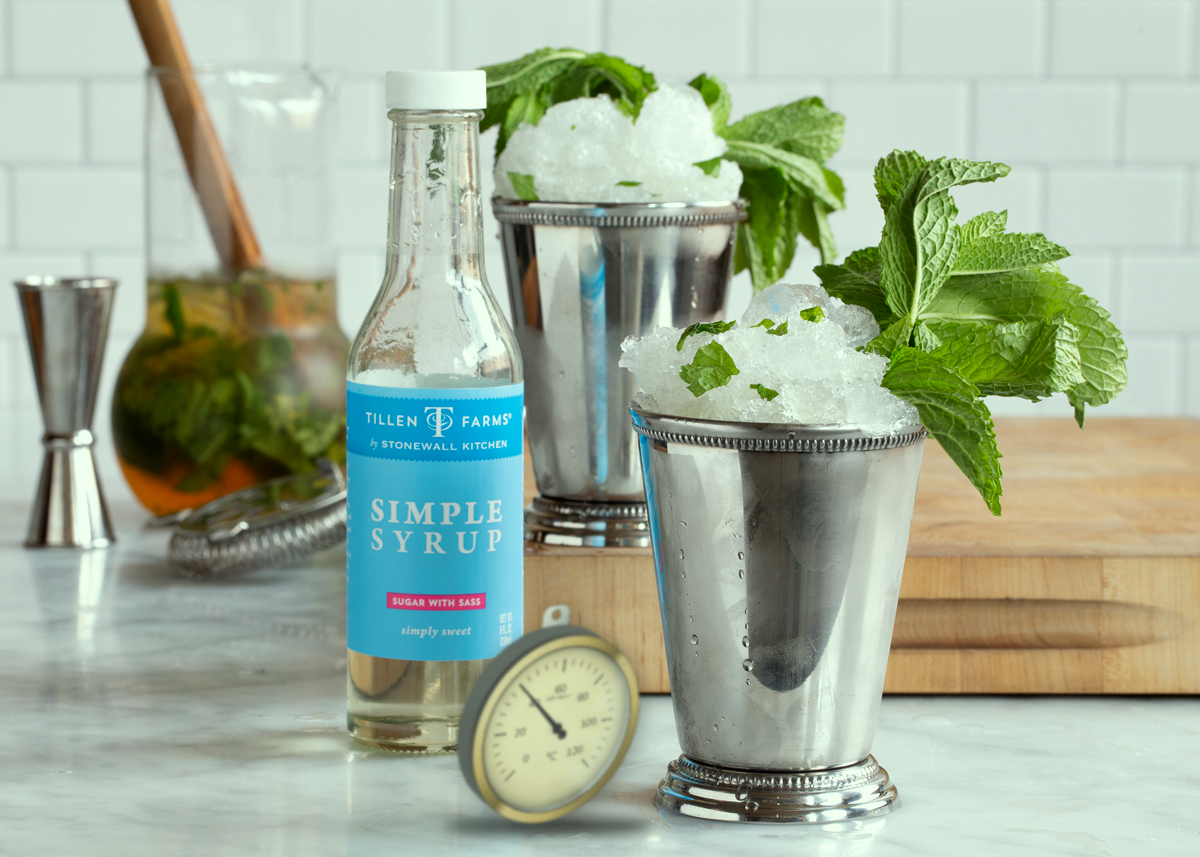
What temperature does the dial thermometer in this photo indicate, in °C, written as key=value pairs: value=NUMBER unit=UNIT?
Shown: value=40 unit=°C
